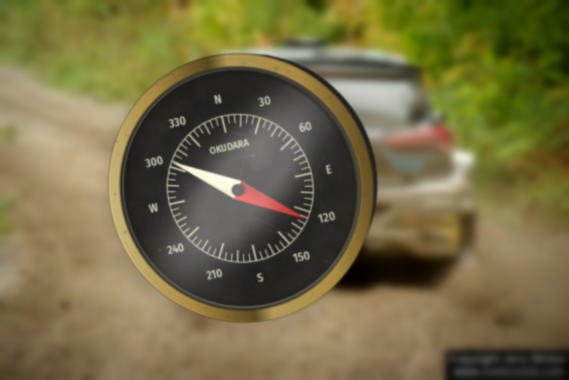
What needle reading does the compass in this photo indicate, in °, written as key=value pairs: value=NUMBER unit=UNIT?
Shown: value=125 unit=°
